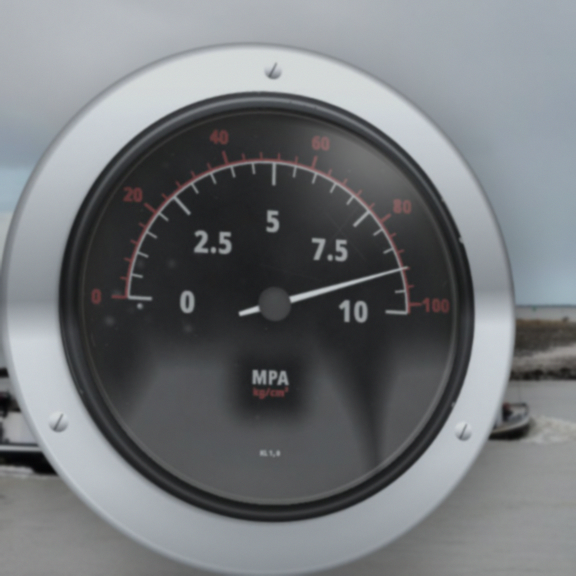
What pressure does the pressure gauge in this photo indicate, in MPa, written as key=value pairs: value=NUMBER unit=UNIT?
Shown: value=9 unit=MPa
